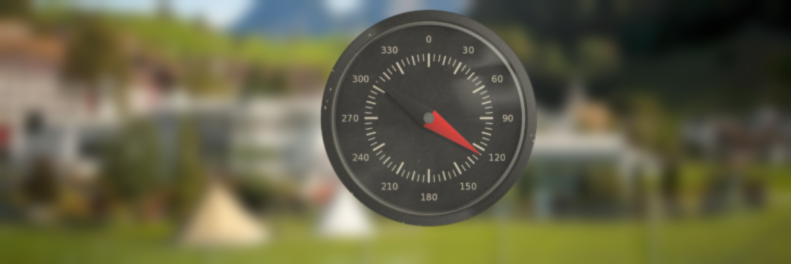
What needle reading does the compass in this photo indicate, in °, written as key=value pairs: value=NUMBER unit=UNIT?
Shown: value=125 unit=°
